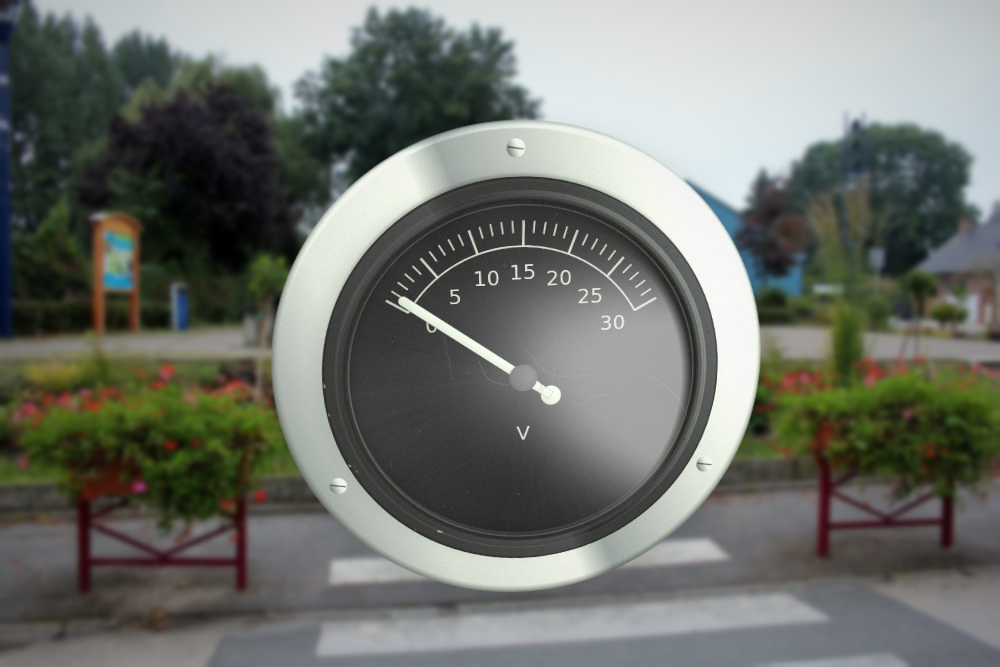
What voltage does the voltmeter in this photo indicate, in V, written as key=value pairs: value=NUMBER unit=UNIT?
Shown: value=1 unit=V
